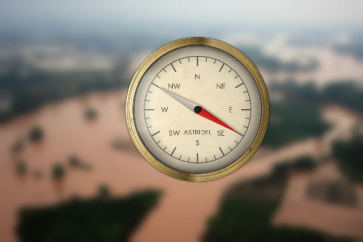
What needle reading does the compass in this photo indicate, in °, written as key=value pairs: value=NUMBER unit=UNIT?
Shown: value=120 unit=°
